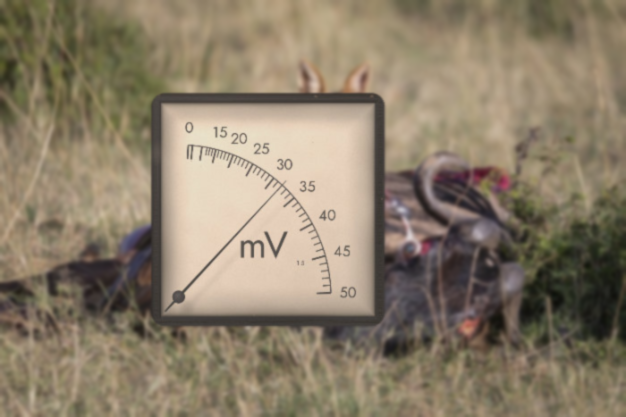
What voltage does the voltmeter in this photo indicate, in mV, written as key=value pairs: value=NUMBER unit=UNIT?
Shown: value=32 unit=mV
